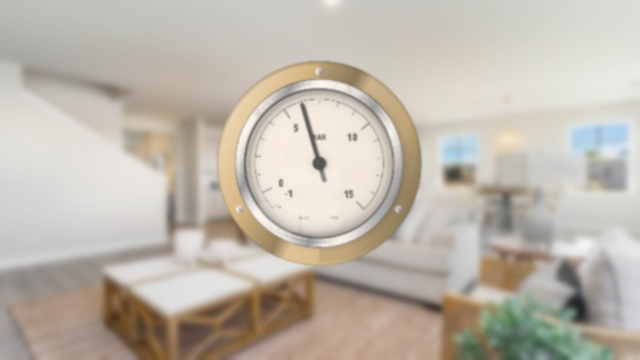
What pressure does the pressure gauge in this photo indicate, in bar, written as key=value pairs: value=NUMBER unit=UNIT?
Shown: value=6 unit=bar
